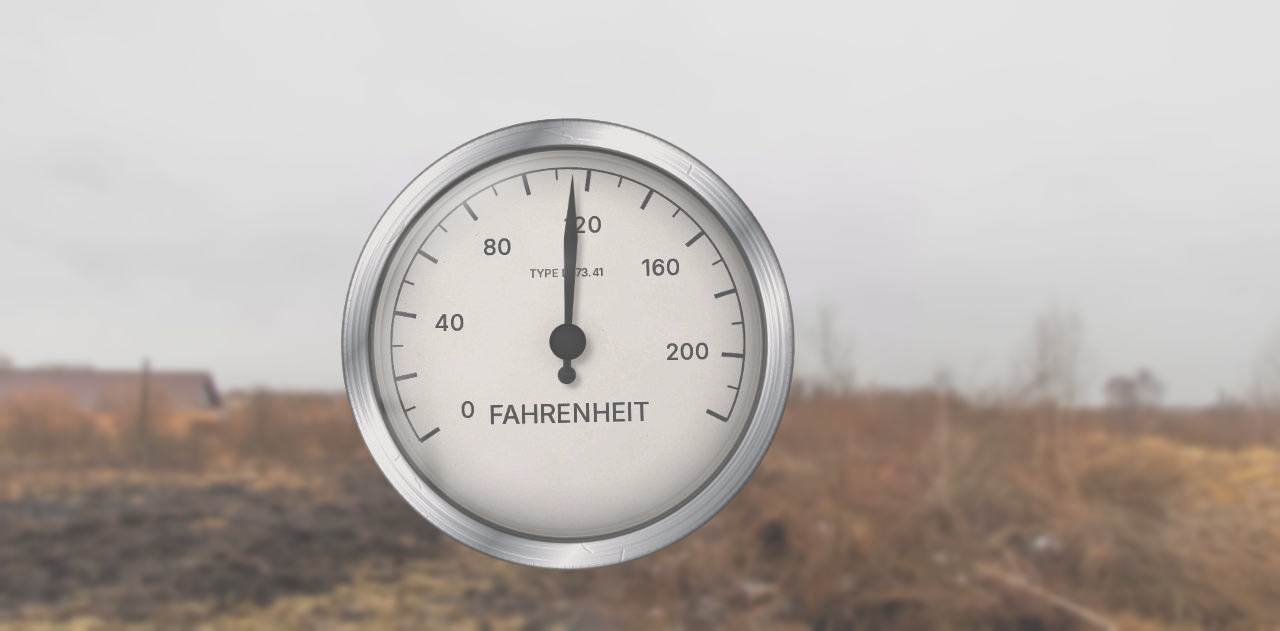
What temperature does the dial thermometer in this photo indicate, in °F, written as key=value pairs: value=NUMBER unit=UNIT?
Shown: value=115 unit=°F
